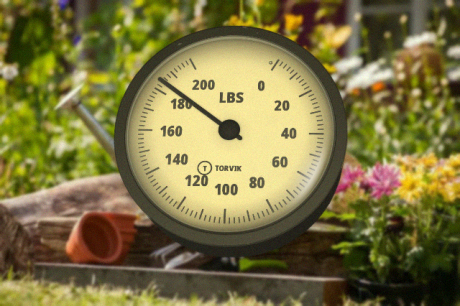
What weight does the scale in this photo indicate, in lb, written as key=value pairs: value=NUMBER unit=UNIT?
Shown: value=184 unit=lb
